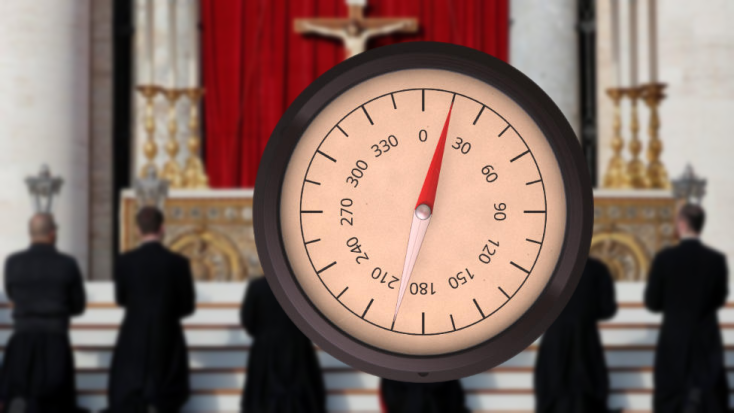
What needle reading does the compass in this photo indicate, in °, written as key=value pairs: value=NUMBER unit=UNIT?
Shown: value=15 unit=°
